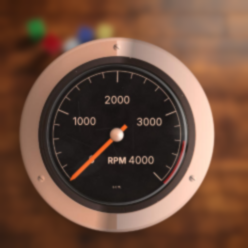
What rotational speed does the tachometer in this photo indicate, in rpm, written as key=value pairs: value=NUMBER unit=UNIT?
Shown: value=0 unit=rpm
